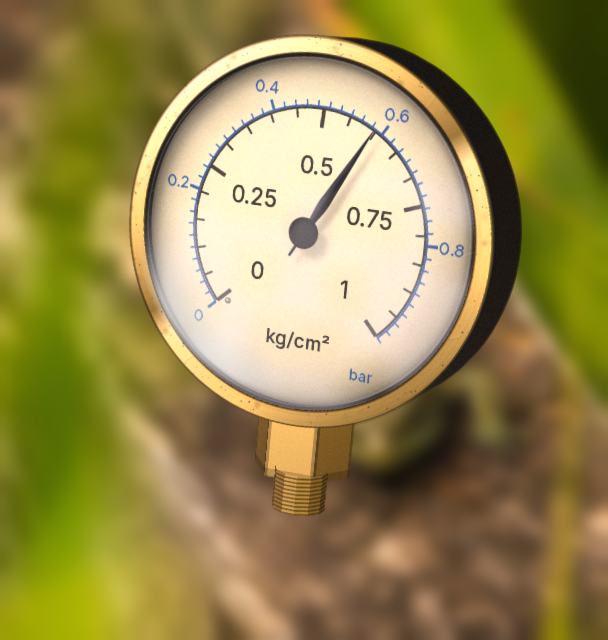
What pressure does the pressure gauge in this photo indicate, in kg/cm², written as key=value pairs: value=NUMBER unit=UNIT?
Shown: value=0.6 unit=kg/cm²
